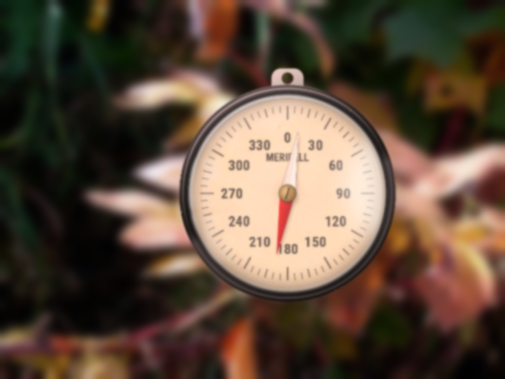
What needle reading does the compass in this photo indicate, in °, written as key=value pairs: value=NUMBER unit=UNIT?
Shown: value=190 unit=°
